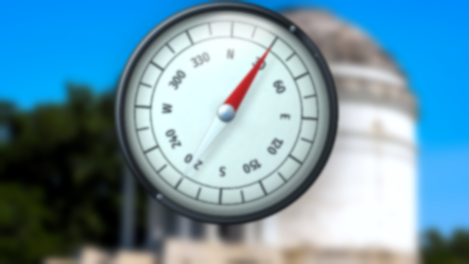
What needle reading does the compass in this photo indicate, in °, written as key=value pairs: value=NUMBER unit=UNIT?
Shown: value=30 unit=°
